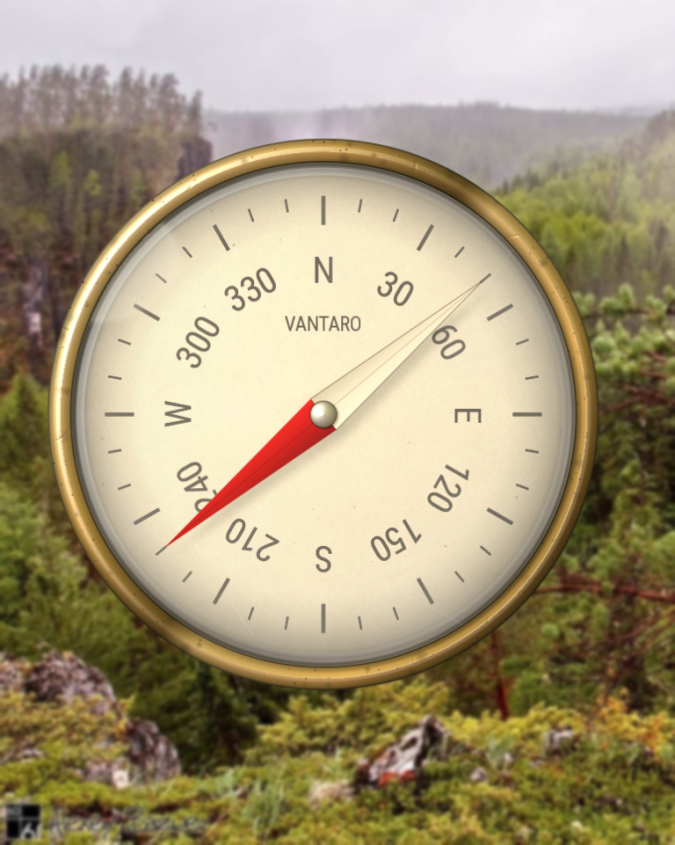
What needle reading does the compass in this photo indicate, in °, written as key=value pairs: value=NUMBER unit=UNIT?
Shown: value=230 unit=°
